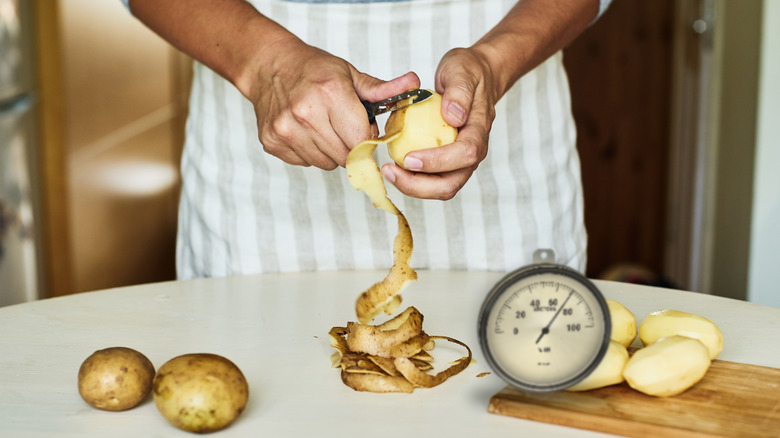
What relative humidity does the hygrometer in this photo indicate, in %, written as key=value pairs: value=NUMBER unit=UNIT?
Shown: value=70 unit=%
